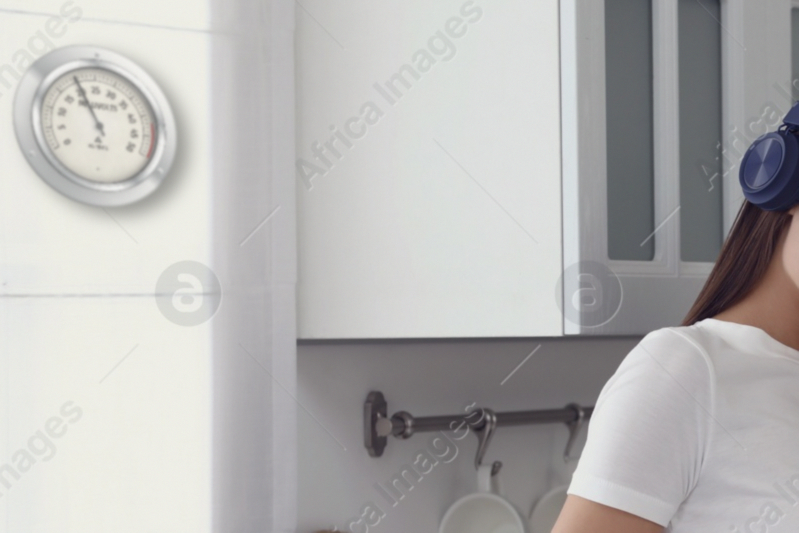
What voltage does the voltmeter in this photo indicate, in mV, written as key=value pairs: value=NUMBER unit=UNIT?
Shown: value=20 unit=mV
